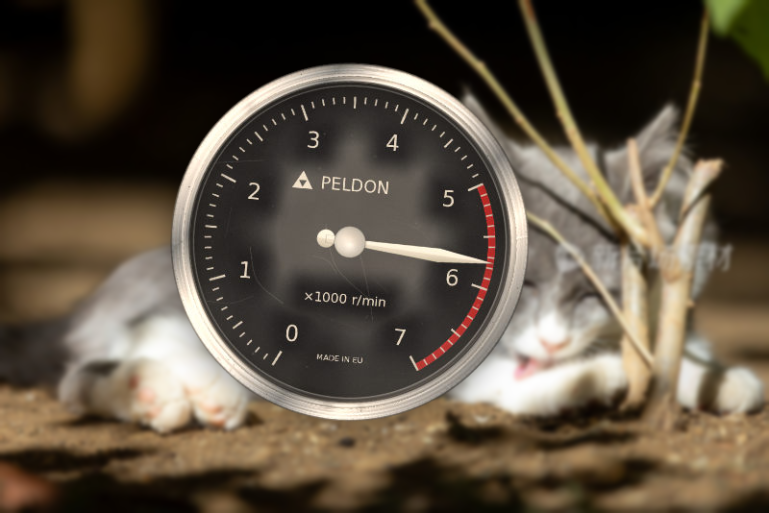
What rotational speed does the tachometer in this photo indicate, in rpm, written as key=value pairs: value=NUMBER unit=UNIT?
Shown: value=5750 unit=rpm
